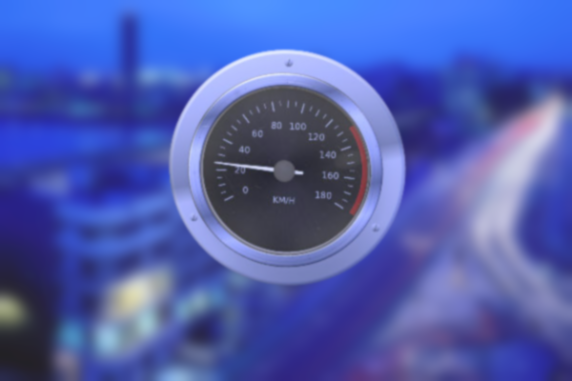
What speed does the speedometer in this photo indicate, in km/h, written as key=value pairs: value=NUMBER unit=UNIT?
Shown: value=25 unit=km/h
